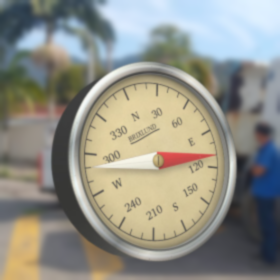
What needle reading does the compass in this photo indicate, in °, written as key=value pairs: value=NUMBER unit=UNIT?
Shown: value=110 unit=°
